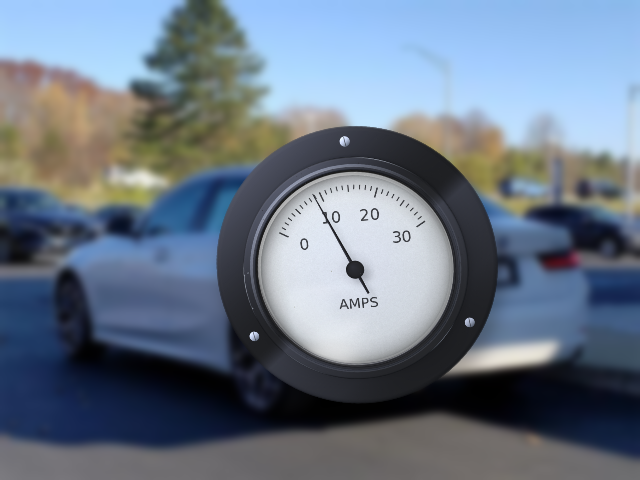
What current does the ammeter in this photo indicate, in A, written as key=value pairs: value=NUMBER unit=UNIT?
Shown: value=9 unit=A
